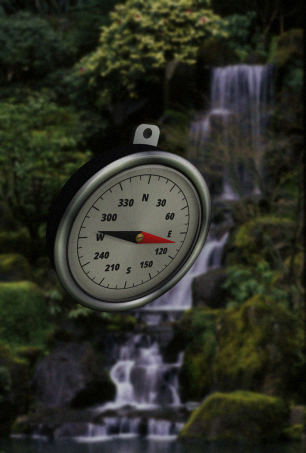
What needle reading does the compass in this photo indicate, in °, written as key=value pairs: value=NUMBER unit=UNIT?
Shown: value=100 unit=°
